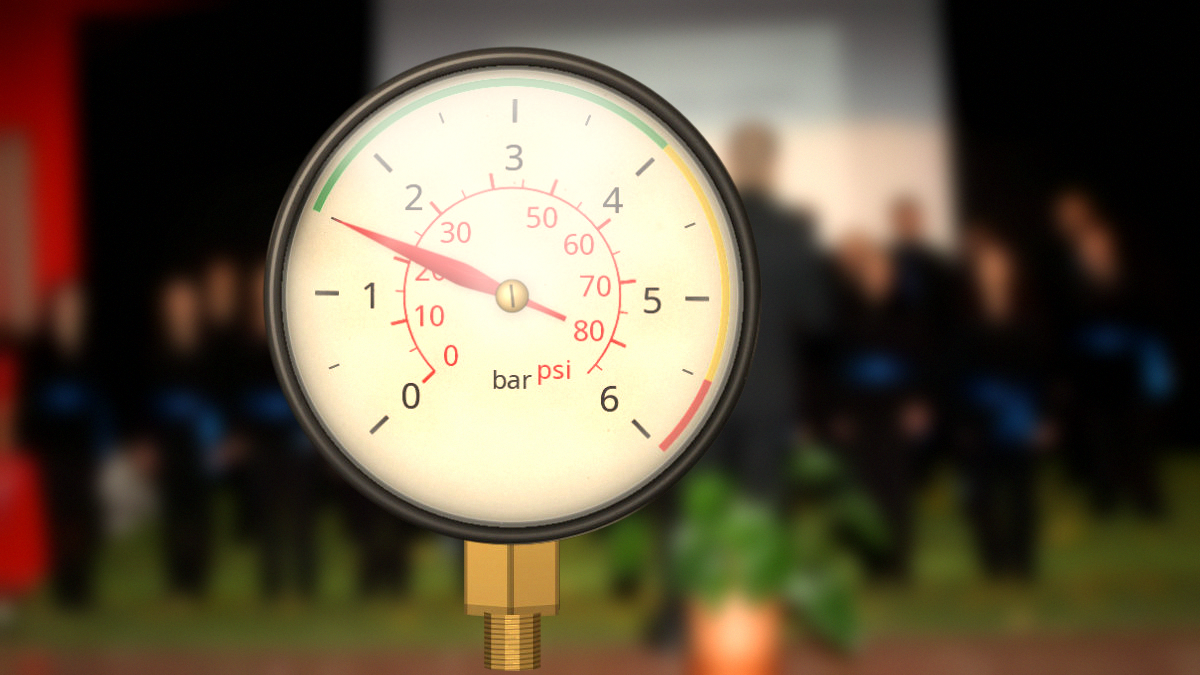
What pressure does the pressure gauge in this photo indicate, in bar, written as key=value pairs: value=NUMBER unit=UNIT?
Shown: value=1.5 unit=bar
